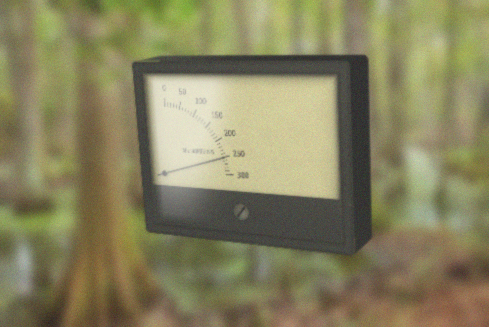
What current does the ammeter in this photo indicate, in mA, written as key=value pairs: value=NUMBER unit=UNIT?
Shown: value=250 unit=mA
